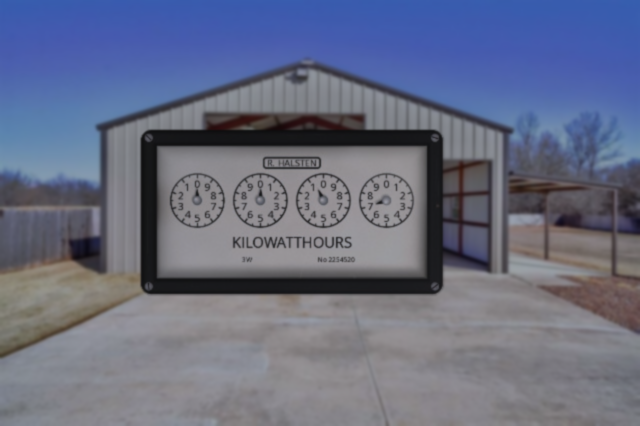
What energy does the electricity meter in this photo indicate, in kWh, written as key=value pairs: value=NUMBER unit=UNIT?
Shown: value=7 unit=kWh
